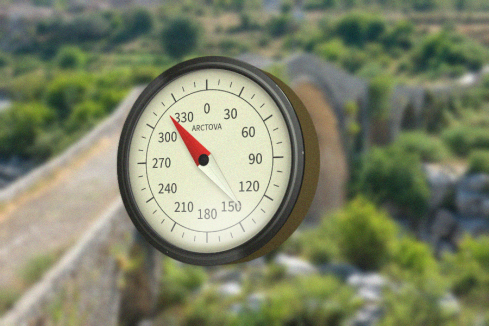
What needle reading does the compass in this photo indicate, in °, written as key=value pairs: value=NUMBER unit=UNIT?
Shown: value=320 unit=°
